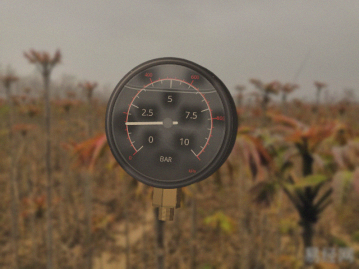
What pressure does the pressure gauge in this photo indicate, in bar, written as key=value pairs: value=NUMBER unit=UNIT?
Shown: value=1.5 unit=bar
